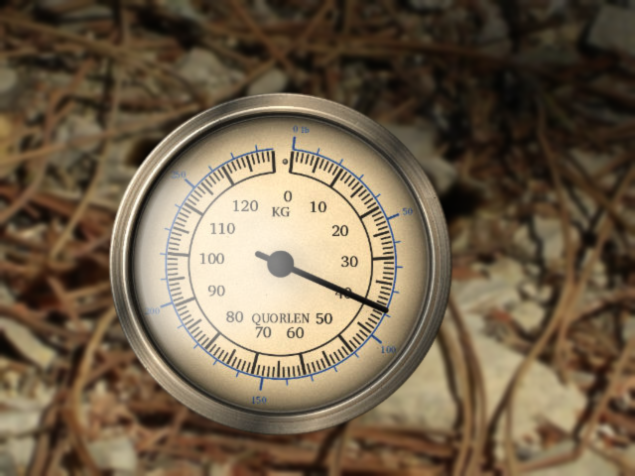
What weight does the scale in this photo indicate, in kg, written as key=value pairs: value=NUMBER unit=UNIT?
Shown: value=40 unit=kg
